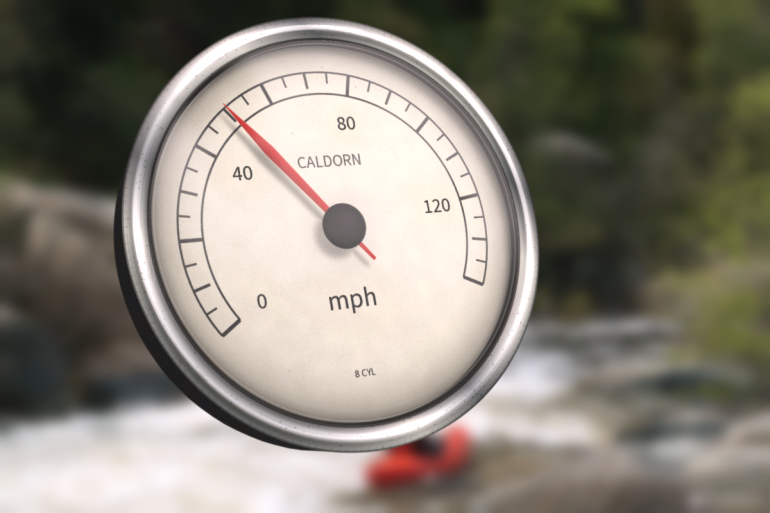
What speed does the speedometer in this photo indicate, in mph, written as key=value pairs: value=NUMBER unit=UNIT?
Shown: value=50 unit=mph
